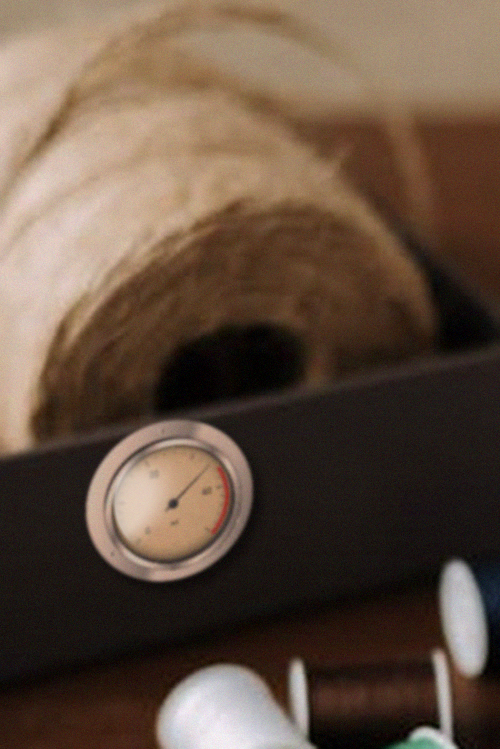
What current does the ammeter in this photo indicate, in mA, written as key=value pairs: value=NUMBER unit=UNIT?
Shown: value=34 unit=mA
